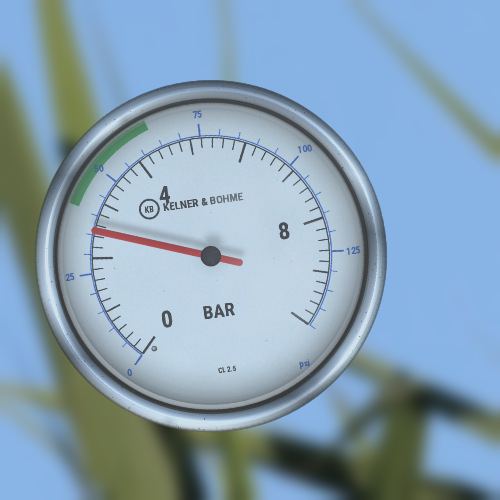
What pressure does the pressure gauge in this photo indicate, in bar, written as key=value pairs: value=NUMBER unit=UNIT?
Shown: value=2.5 unit=bar
